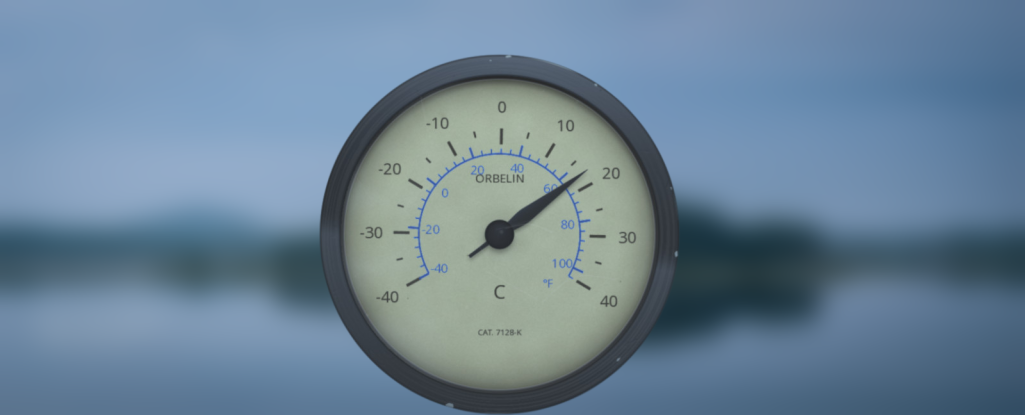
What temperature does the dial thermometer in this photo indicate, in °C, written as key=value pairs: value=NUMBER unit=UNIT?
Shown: value=17.5 unit=°C
